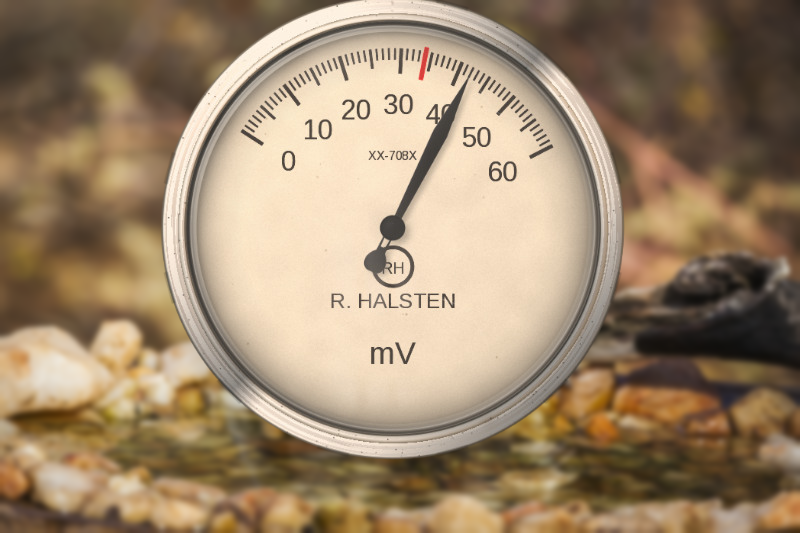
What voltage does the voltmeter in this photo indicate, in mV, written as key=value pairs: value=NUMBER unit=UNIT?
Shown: value=42 unit=mV
